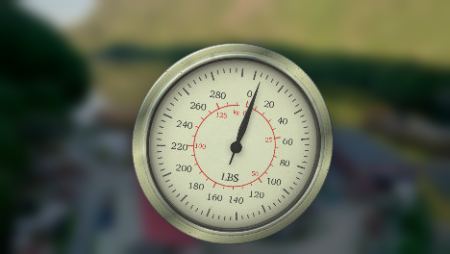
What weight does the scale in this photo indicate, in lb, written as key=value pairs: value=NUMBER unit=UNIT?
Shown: value=4 unit=lb
